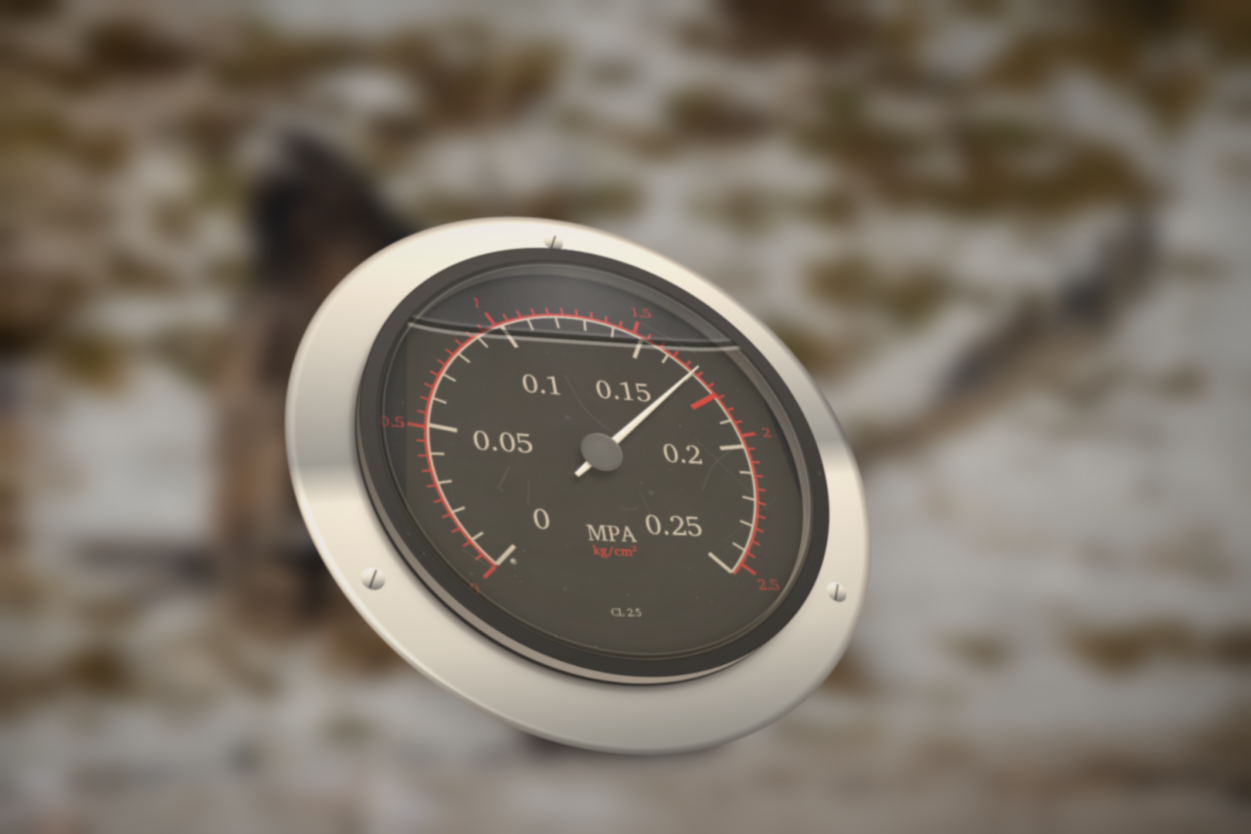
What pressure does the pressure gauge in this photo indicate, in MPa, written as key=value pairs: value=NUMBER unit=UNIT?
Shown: value=0.17 unit=MPa
